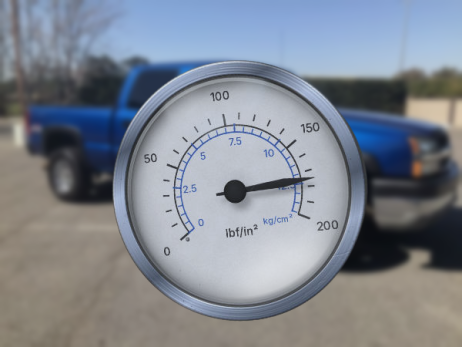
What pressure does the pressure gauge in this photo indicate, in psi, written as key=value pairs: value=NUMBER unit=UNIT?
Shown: value=175 unit=psi
